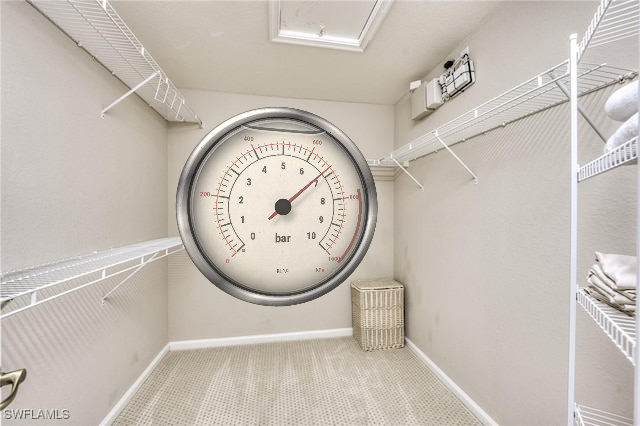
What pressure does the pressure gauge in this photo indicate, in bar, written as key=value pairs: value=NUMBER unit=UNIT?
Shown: value=6.8 unit=bar
